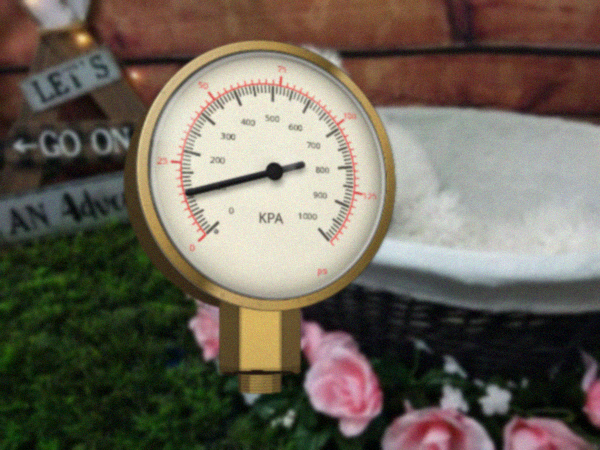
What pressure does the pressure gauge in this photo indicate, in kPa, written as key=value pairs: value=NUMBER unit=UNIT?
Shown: value=100 unit=kPa
